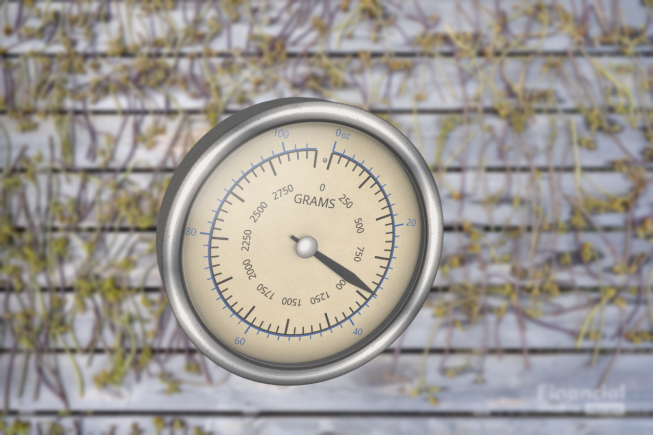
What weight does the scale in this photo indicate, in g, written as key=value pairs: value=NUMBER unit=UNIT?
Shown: value=950 unit=g
